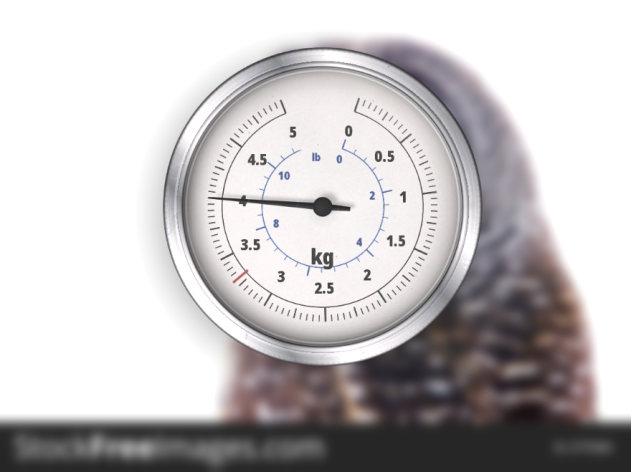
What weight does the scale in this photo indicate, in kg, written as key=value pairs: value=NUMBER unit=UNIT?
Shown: value=4 unit=kg
